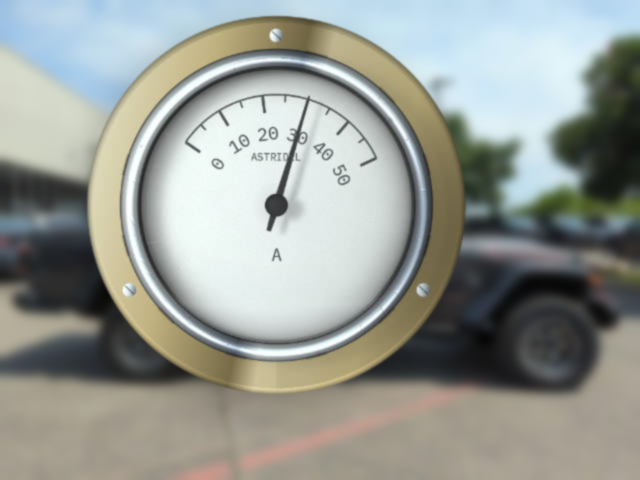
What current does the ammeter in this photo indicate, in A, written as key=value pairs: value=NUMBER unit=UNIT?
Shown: value=30 unit=A
